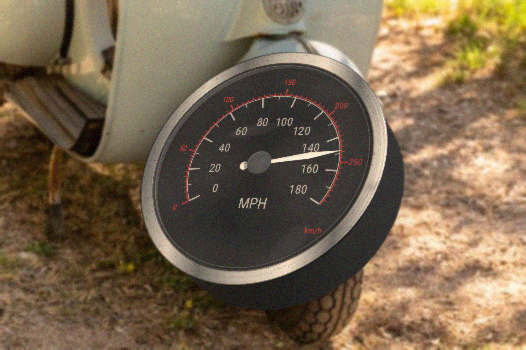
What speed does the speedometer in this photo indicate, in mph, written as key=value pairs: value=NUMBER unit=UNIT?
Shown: value=150 unit=mph
